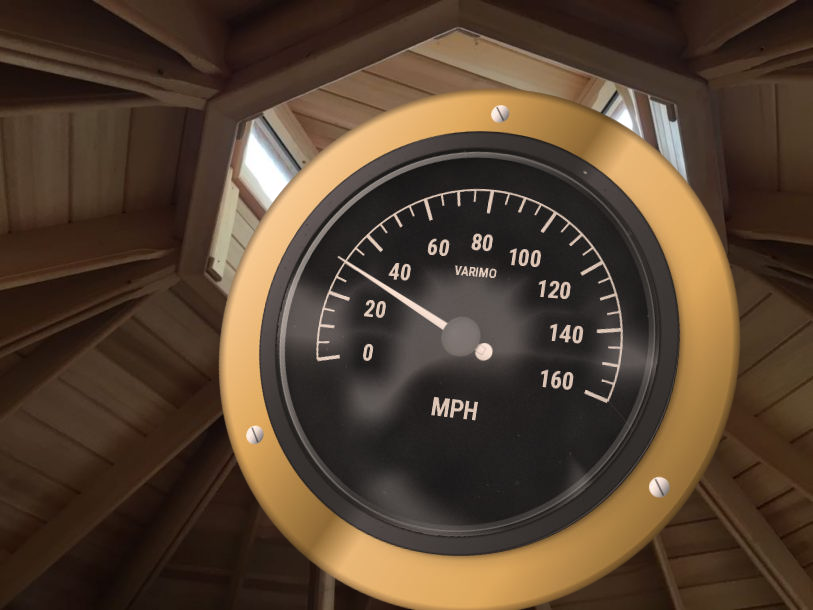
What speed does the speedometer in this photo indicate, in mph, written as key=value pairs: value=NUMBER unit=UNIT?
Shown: value=30 unit=mph
